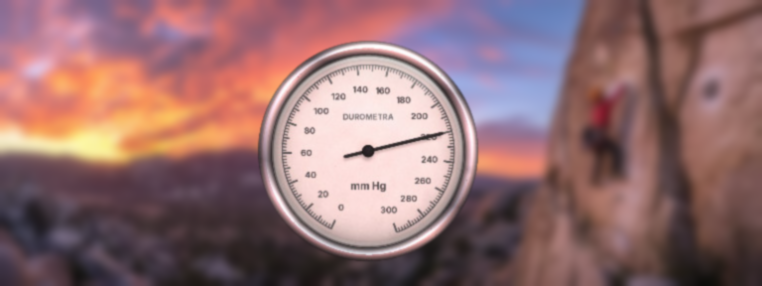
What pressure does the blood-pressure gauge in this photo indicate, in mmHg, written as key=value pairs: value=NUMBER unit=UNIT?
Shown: value=220 unit=mmHg
